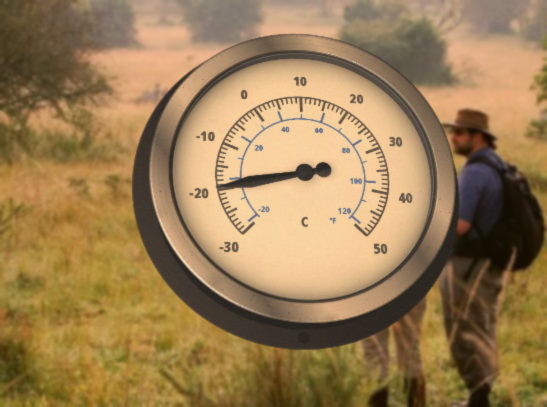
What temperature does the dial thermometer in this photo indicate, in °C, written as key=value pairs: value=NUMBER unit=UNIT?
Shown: value=-20 unit=°C
